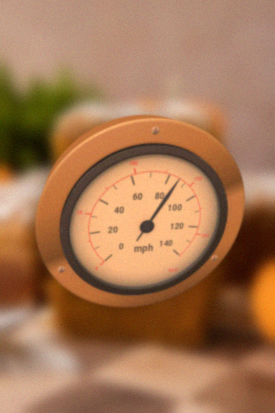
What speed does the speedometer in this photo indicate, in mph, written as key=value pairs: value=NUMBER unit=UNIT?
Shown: value=85 unit=mph
